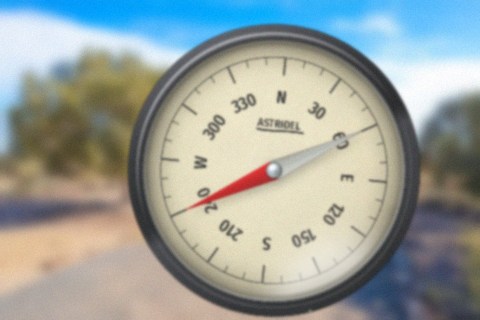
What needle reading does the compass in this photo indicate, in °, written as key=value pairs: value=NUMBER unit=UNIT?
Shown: value=240 unit=°
